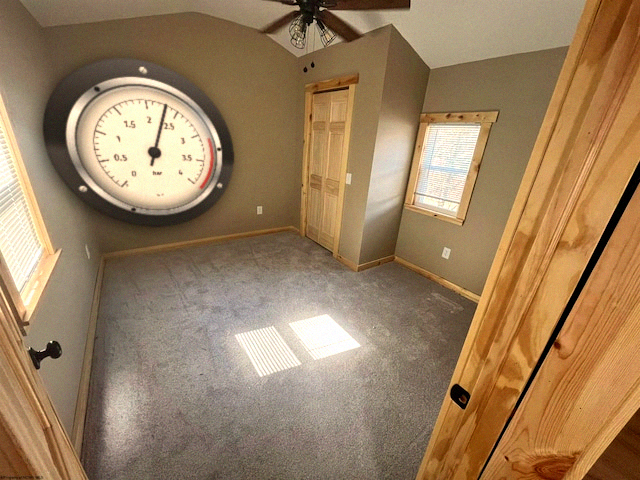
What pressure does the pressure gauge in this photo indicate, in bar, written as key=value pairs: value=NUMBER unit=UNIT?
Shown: value=2.3 unit=bar
